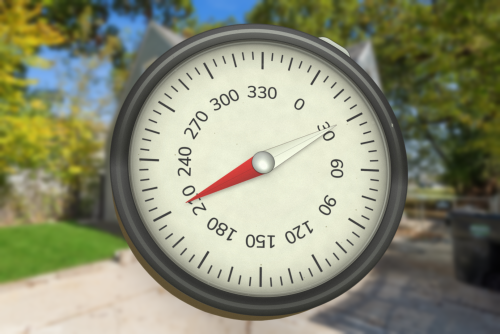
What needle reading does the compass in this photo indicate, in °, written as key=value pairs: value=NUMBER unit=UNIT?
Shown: value=210 unit=°
